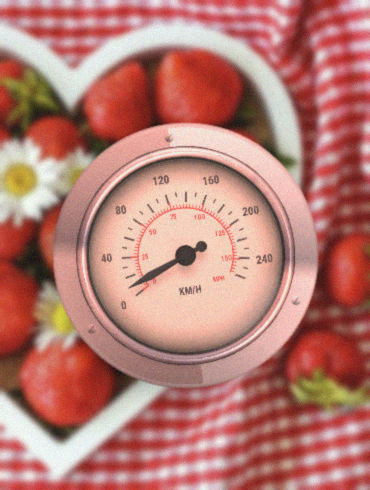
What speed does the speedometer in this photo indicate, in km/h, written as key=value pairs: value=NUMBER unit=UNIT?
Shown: value=10 unit=km/h
